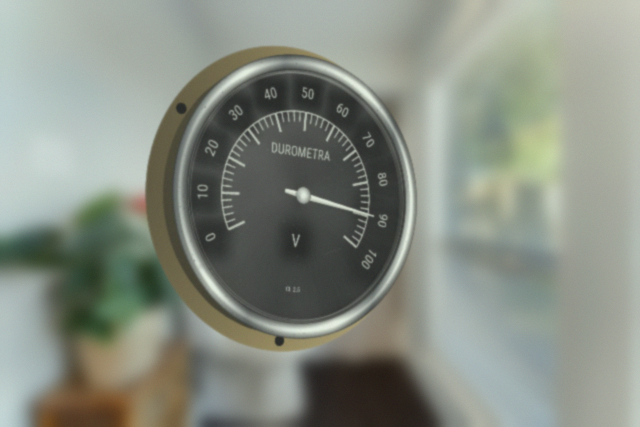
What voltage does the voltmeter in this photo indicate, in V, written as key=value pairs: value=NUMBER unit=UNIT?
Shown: value=90 unit=V
